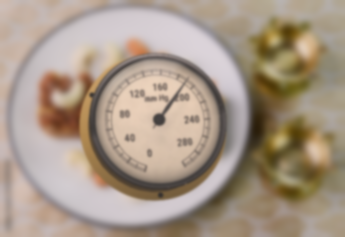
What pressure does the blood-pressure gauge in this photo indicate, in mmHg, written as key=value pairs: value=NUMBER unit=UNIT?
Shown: value=190 unit=mmHg
